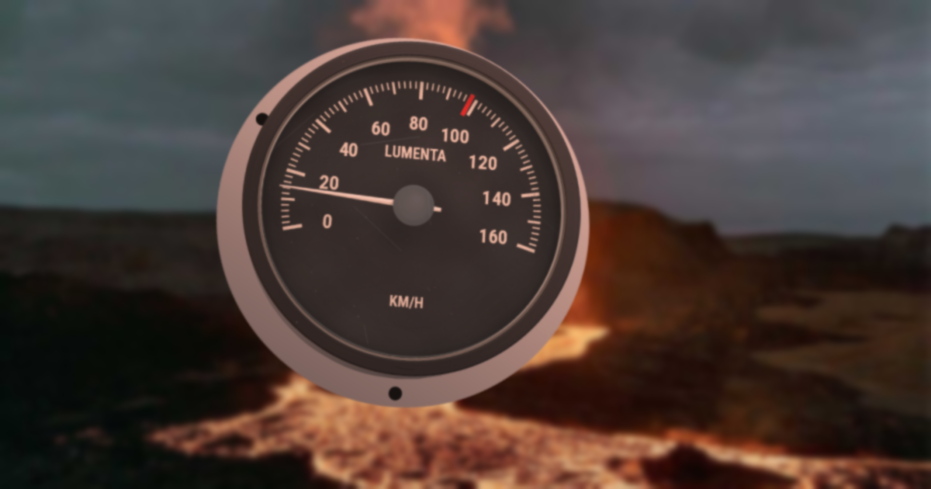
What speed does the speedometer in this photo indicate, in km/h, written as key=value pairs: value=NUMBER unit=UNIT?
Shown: value=14 unit=km/h
